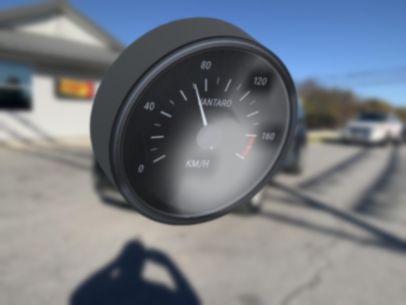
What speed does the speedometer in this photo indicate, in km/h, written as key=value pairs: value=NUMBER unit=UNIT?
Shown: value=70 unit=km/h
